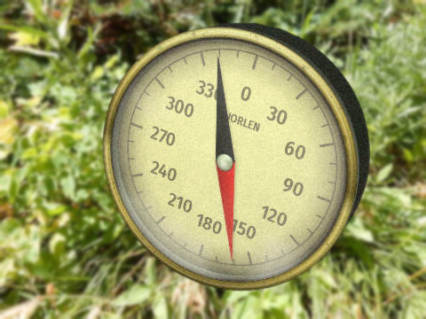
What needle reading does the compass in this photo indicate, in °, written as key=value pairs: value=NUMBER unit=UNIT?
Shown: value=160 unit=°
